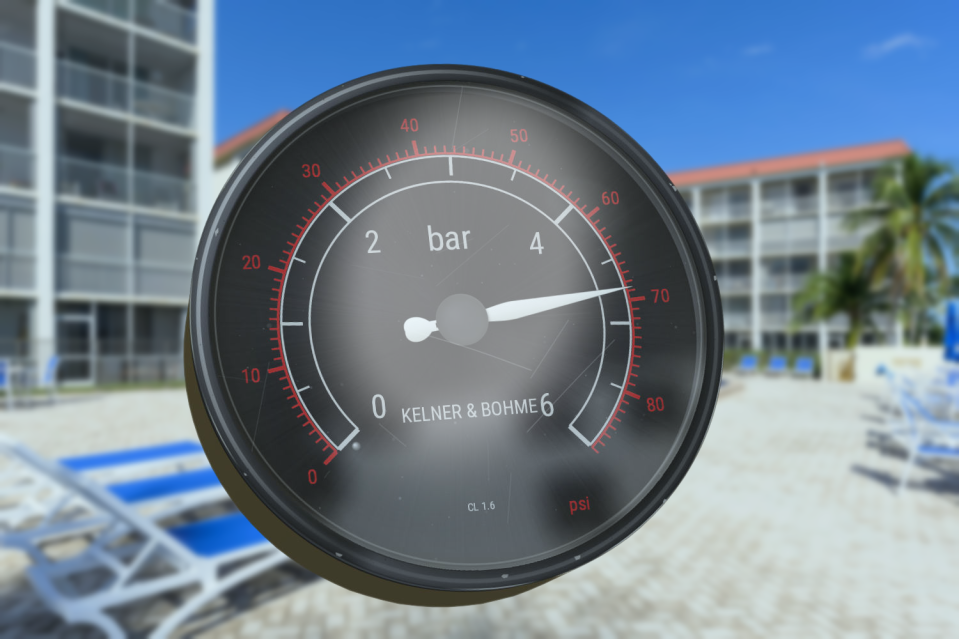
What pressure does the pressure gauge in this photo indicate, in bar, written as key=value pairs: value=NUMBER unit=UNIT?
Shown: value=4.75 unit=bar
